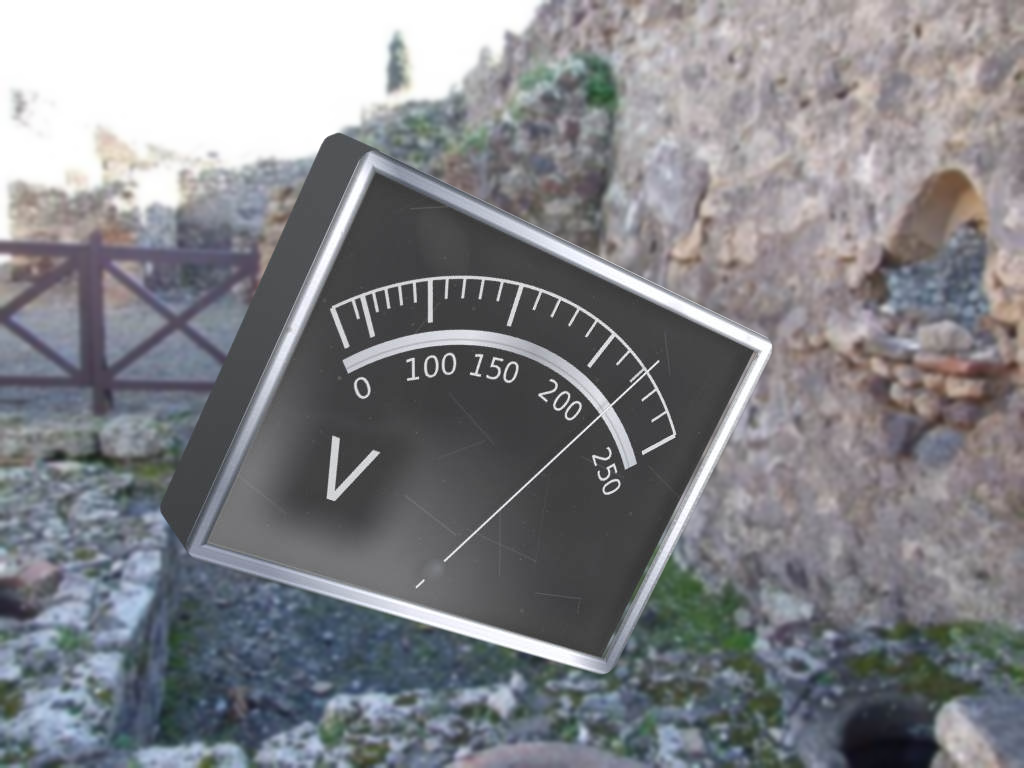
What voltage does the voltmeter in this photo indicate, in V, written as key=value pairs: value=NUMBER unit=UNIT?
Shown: value=220 unit=V
